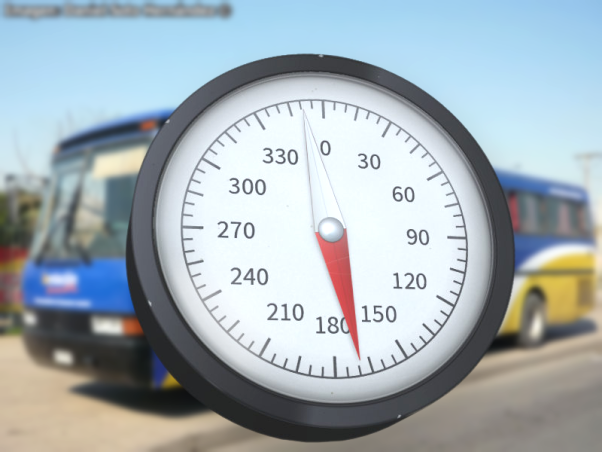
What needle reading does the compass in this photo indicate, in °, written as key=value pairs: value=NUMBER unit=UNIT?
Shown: value=170 unit=°
